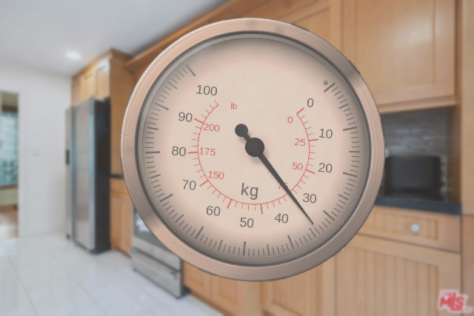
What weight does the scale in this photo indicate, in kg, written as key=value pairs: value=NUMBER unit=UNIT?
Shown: value=34 unit=kg
